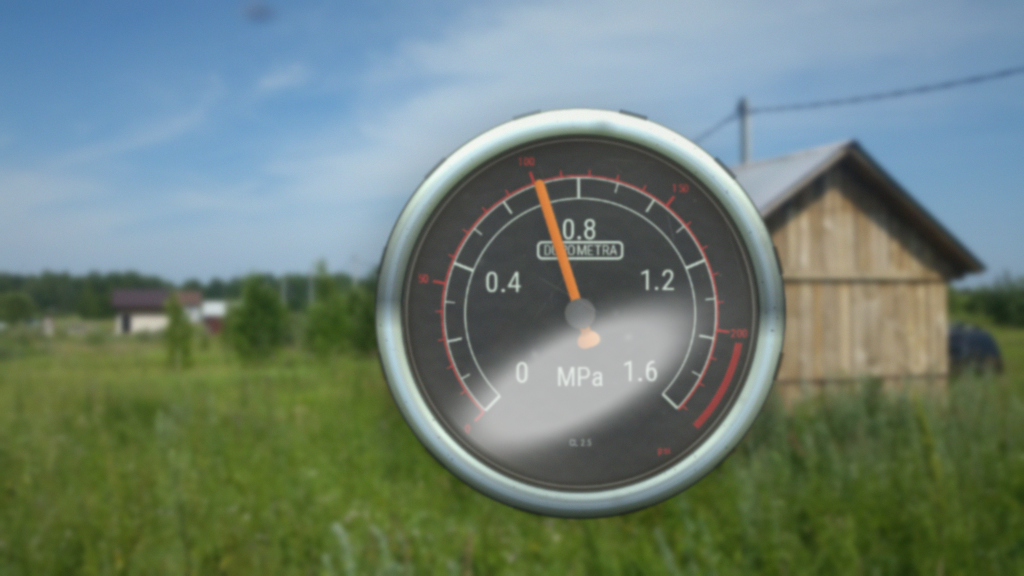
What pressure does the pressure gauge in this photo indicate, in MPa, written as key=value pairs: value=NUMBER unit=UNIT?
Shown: value=0.7 unit=MPa
